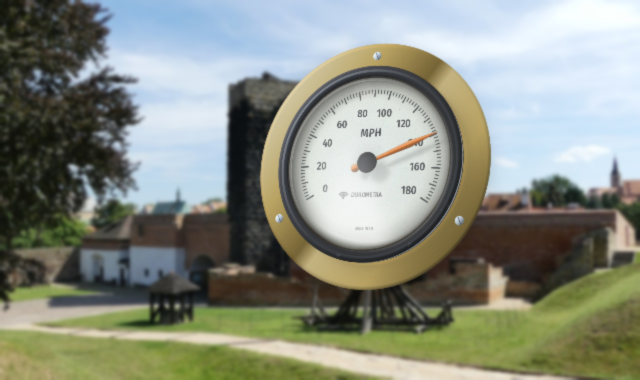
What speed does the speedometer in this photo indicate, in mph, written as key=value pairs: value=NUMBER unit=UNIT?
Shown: value=140 unit=mph
